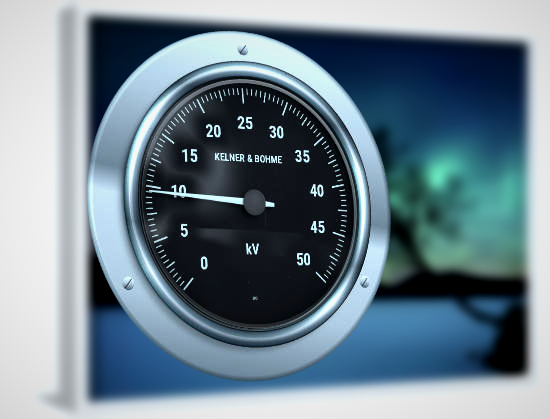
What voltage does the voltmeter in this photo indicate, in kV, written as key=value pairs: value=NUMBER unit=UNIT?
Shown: value=9.5 unit=kV
